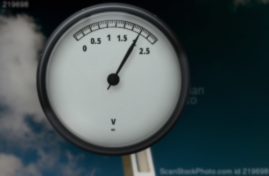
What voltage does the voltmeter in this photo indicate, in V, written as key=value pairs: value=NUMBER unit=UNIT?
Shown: value=2 unit=V
